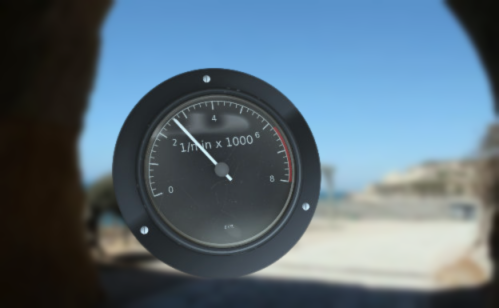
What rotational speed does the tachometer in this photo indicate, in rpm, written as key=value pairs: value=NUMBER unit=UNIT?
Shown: value=2600 unit=rpm
